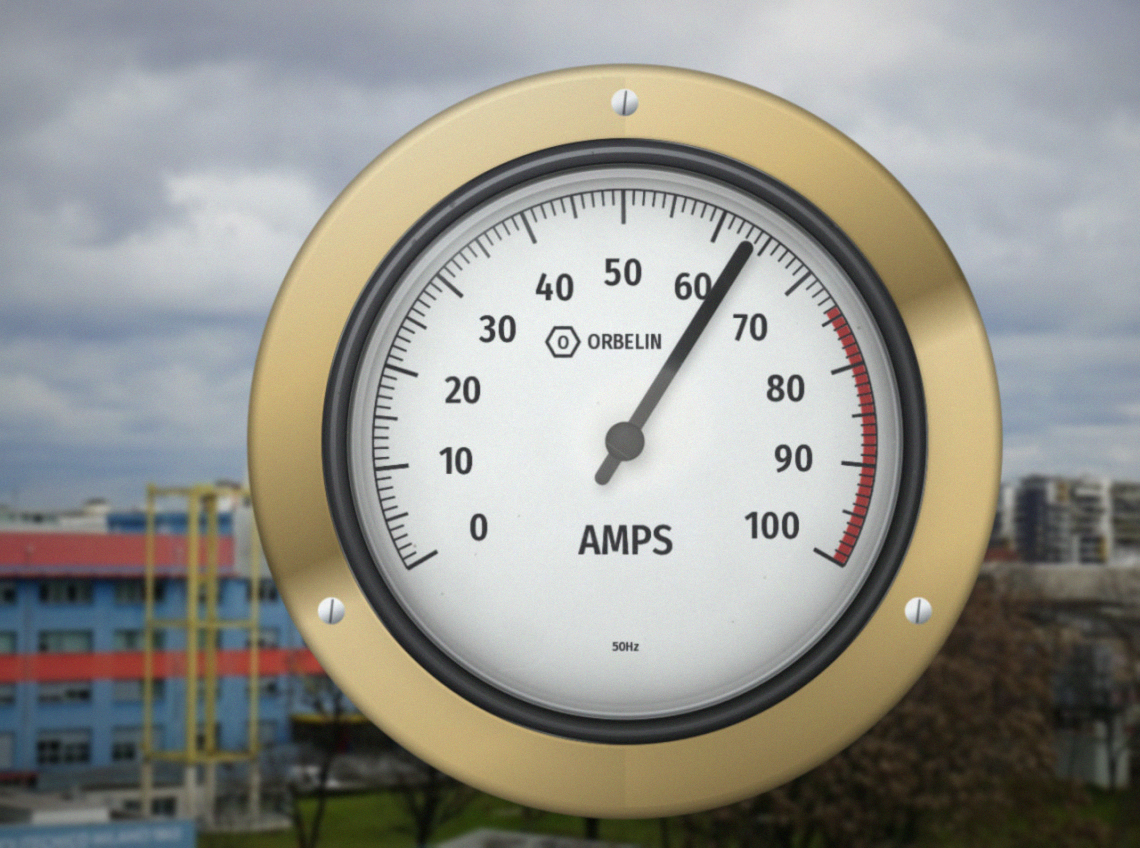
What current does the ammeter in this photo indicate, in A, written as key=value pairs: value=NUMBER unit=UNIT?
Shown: value=63.5 unit=A
